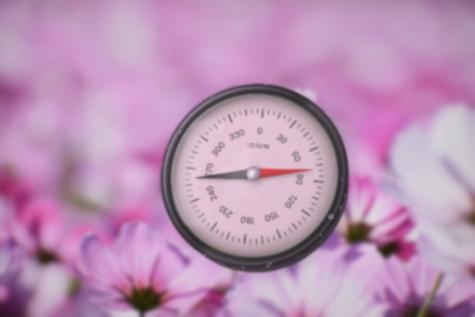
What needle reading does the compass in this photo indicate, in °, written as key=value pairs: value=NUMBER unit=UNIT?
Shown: value=80 unit=°
